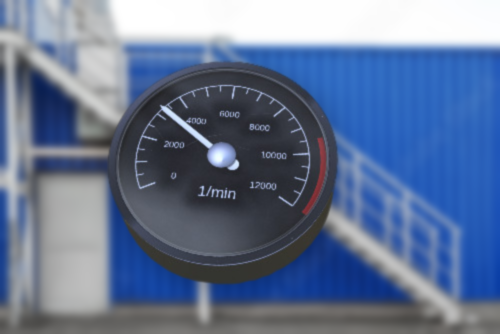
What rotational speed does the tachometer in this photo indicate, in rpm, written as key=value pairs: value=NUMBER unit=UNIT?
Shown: value=3250 unit=rpm
